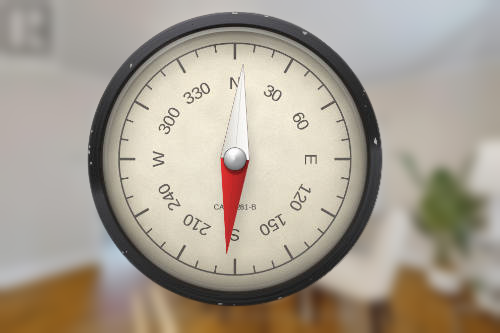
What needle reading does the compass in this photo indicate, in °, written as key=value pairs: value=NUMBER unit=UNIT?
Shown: value=185 unit=°
